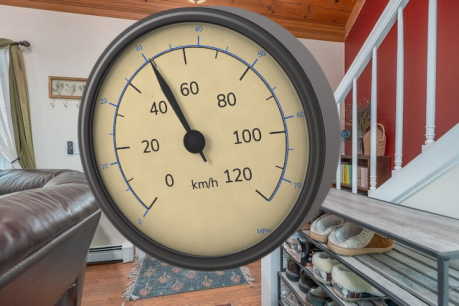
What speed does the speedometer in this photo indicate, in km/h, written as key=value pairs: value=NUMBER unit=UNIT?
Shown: value=50 unit=km/h
